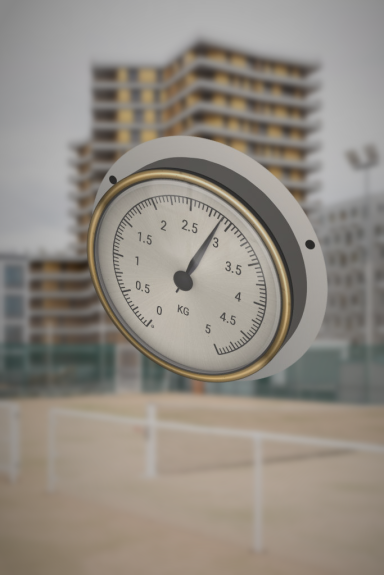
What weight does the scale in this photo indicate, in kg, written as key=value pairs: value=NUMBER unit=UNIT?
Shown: value=2.9 unit=kg
